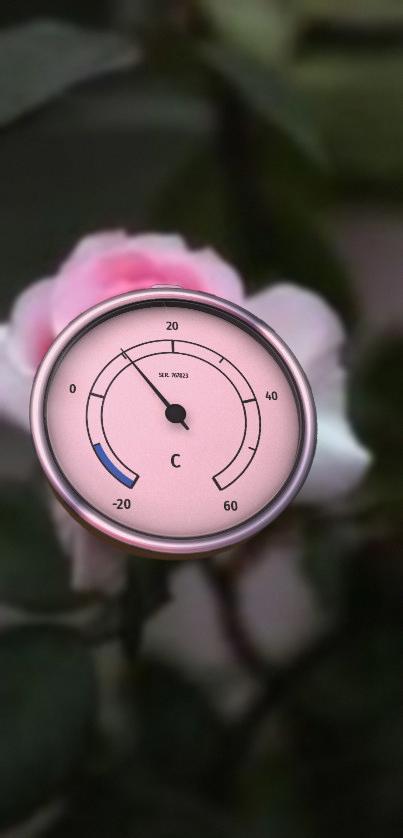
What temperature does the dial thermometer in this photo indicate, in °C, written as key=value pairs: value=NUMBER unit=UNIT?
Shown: value=10 unit=°C
